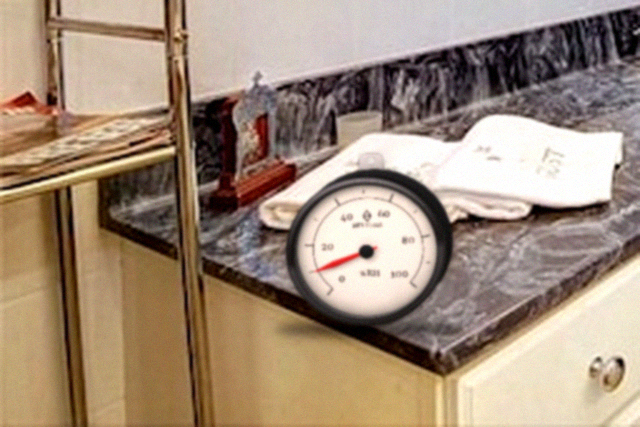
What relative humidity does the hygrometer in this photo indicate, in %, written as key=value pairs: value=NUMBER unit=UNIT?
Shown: value=10 unit=%
